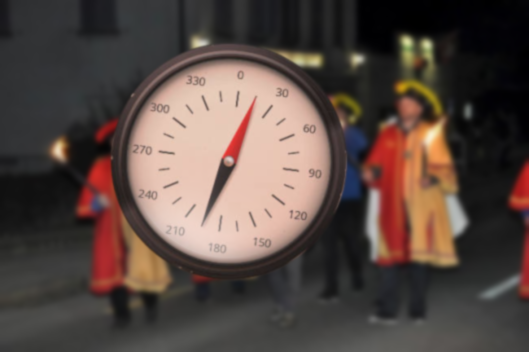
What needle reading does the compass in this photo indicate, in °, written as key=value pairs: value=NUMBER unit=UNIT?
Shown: value=15 unit=°
